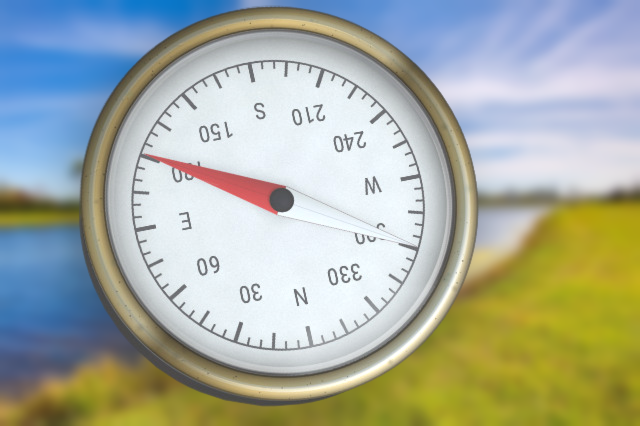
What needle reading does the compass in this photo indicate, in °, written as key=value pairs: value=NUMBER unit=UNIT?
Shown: value=120 unit=°
